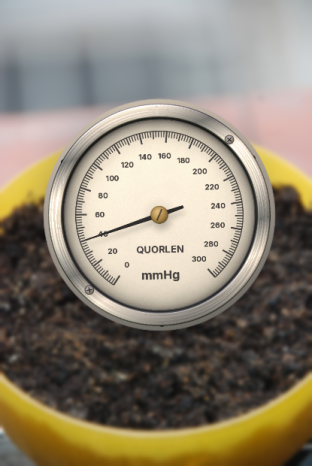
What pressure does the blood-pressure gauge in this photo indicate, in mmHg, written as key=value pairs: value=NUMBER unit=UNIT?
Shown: value=40 unit=mmHg
